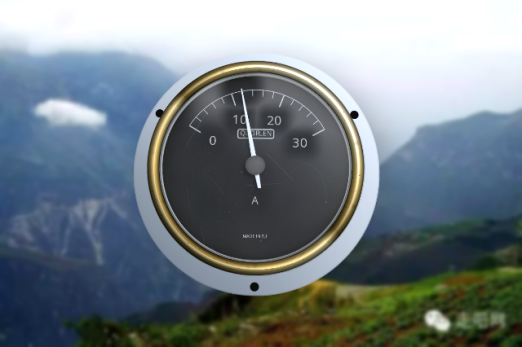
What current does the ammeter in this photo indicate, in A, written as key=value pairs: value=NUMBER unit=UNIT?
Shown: value=12 unit=A
